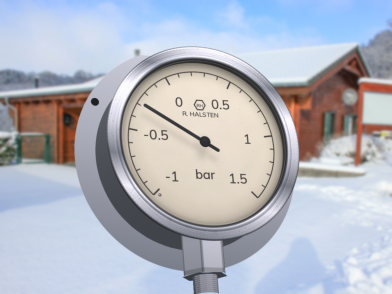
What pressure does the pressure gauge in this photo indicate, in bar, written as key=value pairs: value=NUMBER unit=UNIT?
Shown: value=-0.3 unit=bar
